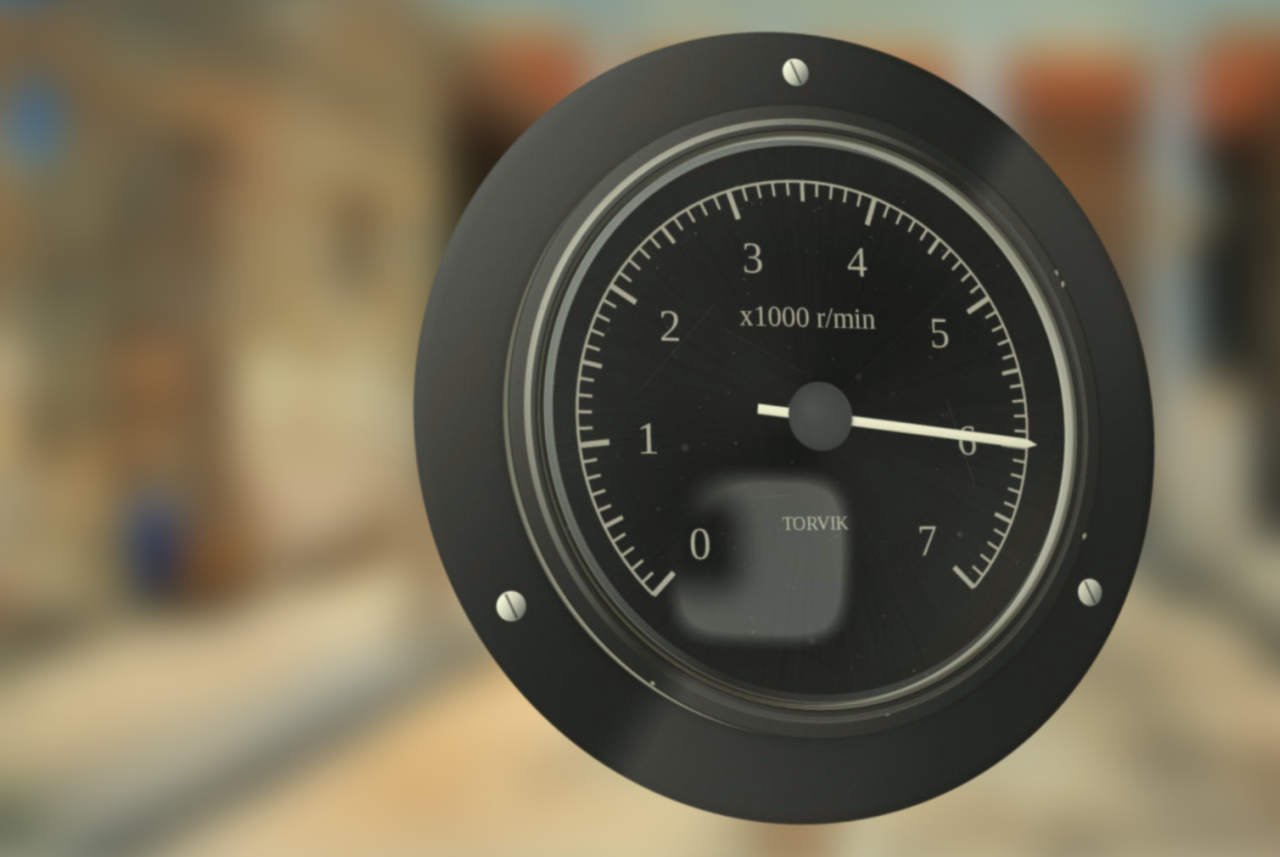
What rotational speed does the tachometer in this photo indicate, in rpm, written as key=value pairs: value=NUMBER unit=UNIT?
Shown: value=6000 unit=rpm
